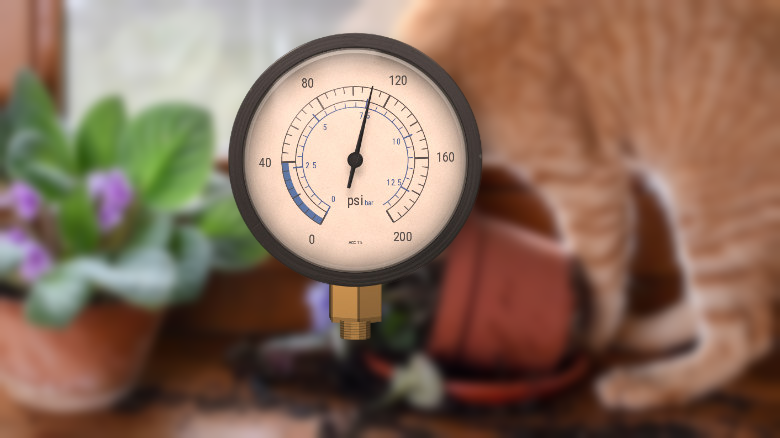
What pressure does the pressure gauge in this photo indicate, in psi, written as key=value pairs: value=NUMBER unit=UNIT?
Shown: value=110 unit=psi
